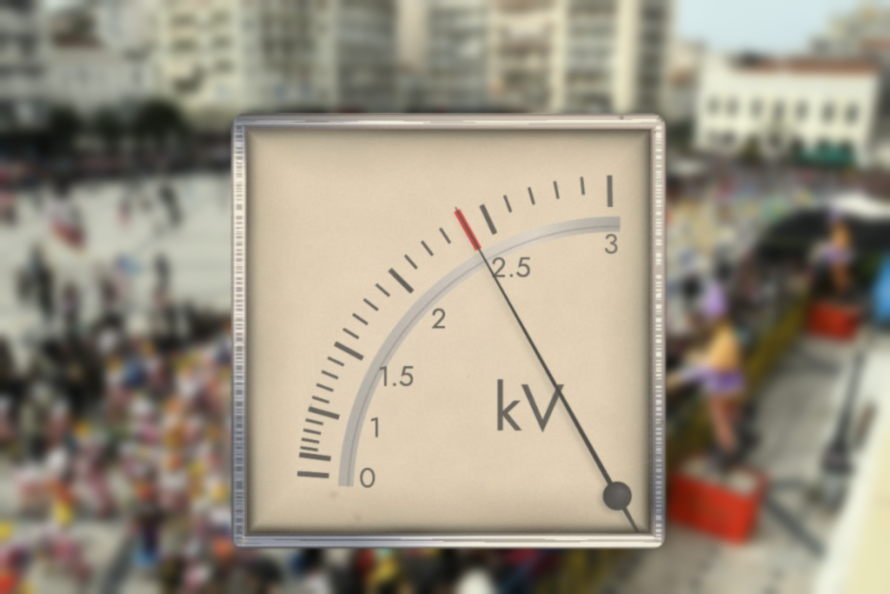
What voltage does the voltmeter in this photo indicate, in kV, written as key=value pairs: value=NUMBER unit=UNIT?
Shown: value=2.4 unit=kV
